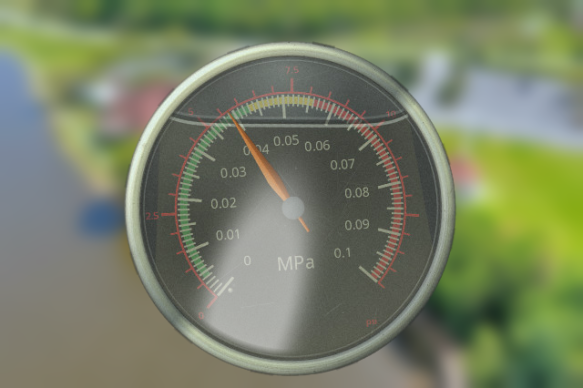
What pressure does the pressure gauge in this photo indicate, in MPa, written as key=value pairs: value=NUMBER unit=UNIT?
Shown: value=0.039 unit=MPa
